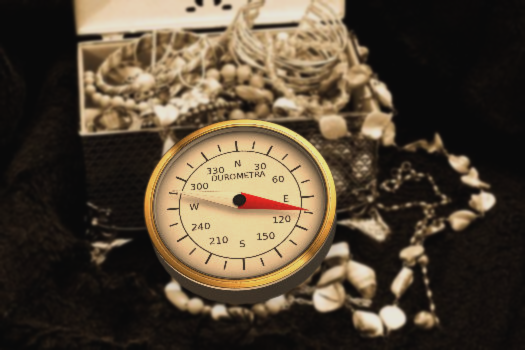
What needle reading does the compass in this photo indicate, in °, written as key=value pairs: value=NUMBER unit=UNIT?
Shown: value=105 unit=°
